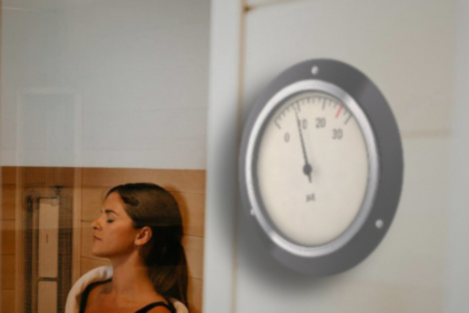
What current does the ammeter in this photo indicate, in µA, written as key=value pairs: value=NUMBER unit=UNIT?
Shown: value=10 unit=µA
